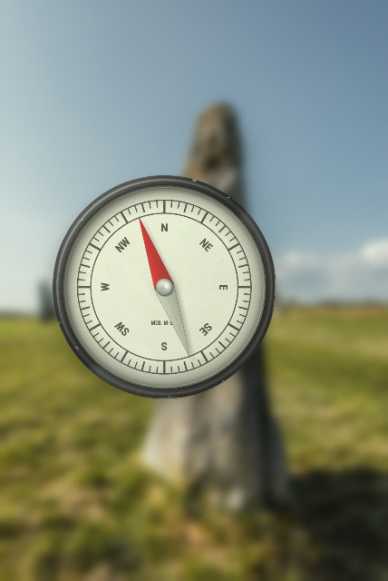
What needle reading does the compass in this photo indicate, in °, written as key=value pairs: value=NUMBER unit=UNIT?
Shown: value=340 unit=°
